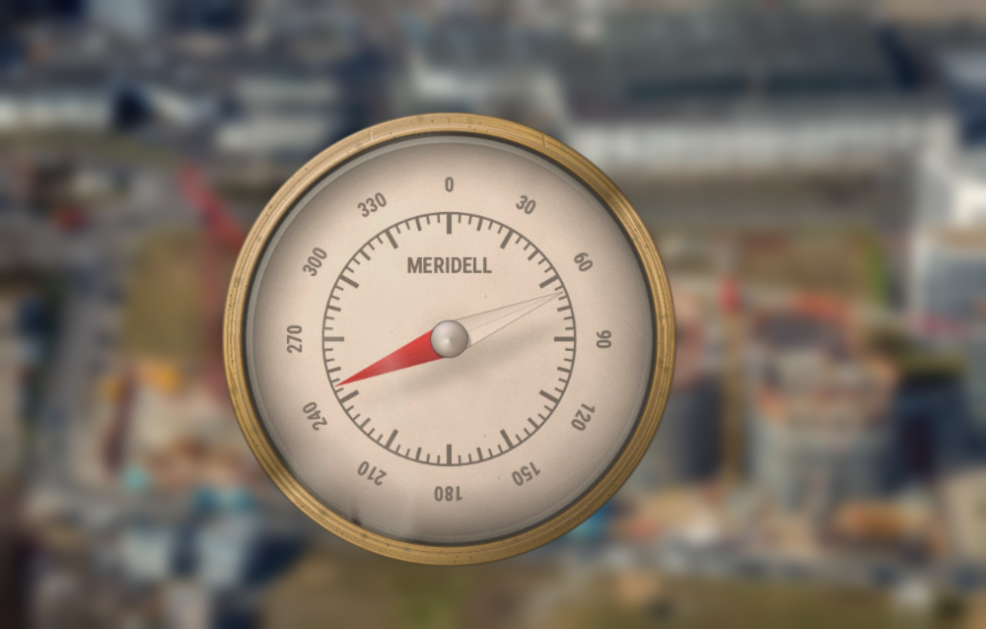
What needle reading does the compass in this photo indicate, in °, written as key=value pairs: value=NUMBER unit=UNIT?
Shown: value=247.5 unit=°
